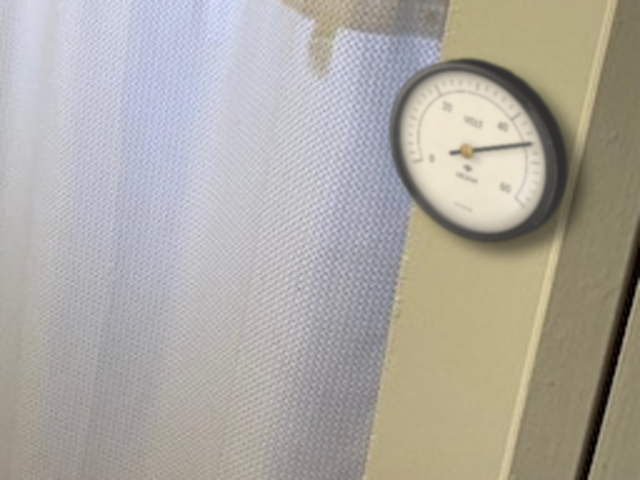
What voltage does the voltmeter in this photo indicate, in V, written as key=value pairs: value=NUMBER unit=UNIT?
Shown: value=46 unit=V
